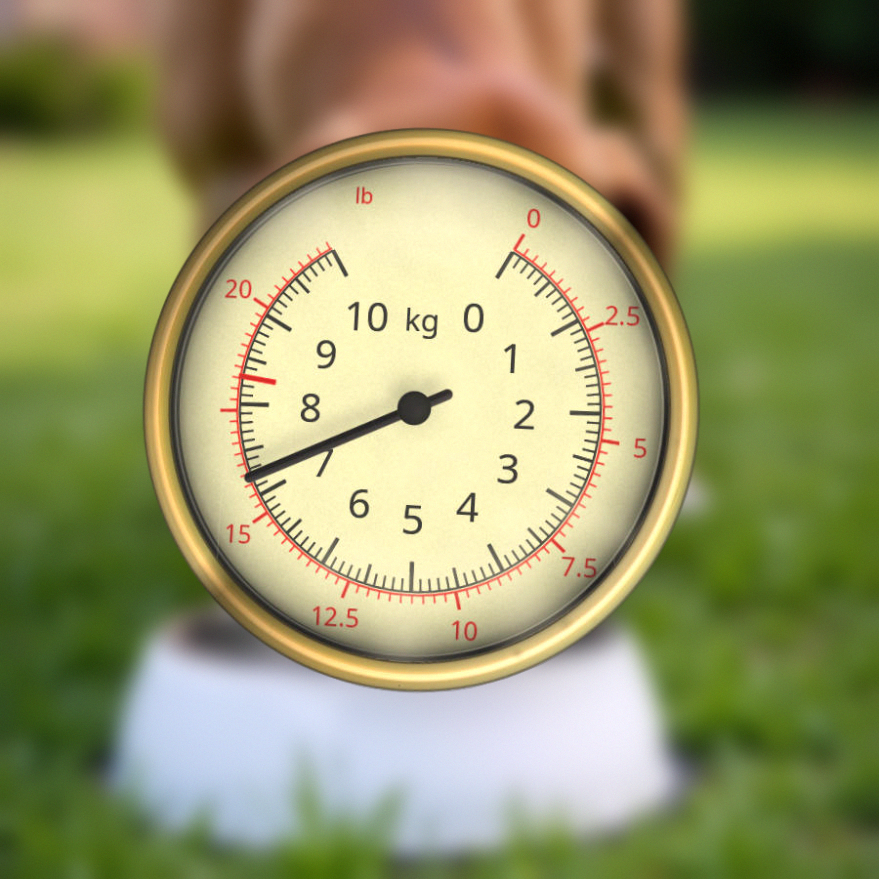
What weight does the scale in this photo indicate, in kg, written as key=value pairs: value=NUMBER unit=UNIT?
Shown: value=7.2 unit=kg
